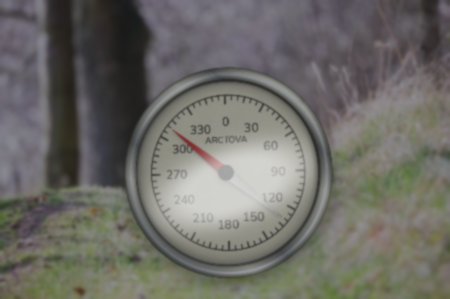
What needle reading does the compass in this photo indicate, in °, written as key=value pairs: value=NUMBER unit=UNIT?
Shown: value=310 unit=°
